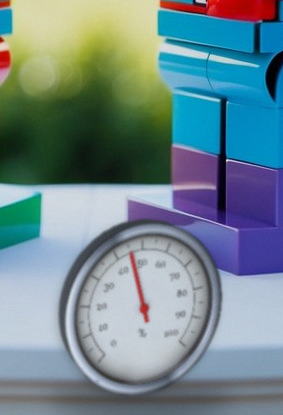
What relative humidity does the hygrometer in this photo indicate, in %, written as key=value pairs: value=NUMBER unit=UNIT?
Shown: value=45 unit=%
